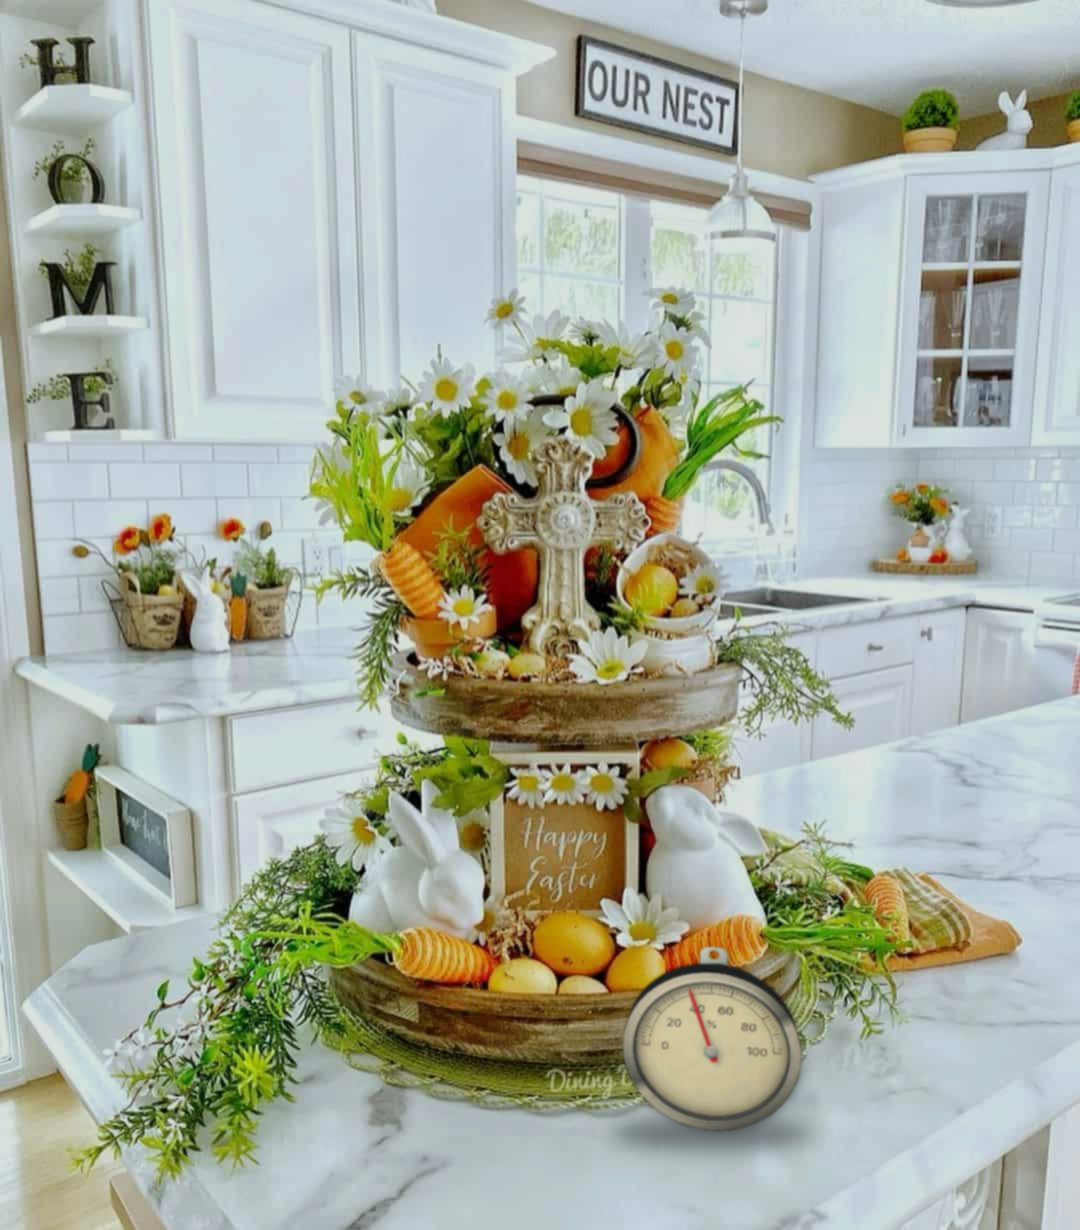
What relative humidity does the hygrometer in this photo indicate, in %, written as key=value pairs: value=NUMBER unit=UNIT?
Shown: value=40 unit=%
